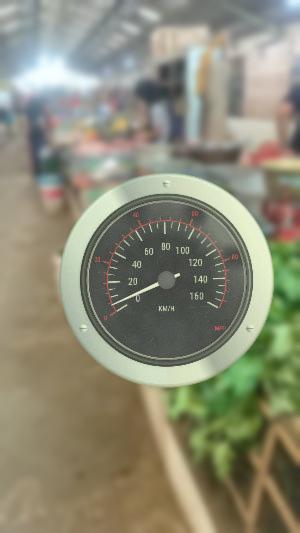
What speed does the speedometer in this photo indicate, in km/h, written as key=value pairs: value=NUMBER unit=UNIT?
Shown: value=5 unit=km/h
